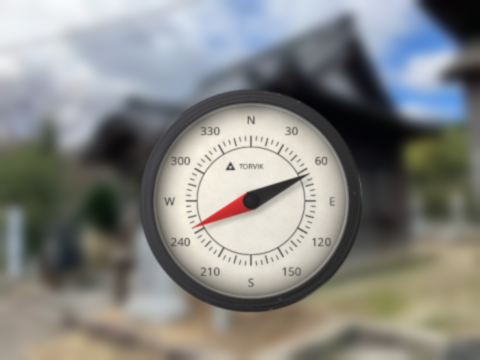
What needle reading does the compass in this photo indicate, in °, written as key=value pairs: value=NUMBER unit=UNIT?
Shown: value=245 unit=°
